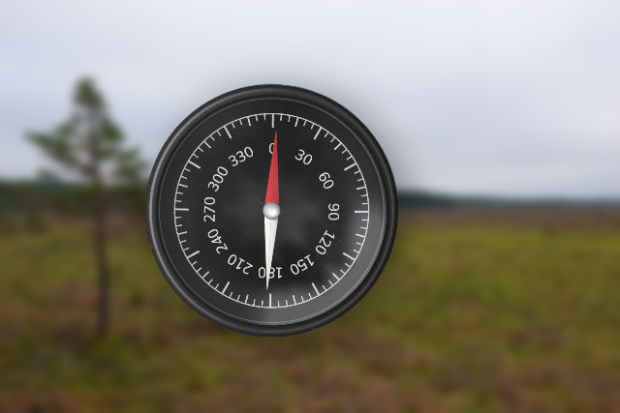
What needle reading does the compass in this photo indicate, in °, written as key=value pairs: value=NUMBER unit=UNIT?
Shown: value=2.5 unit=°
